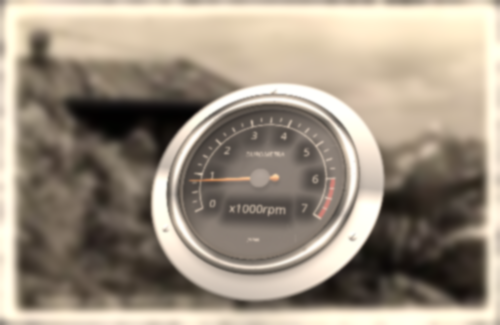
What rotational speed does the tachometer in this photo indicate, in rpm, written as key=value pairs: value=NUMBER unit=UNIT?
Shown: value=750 unit=rpm
